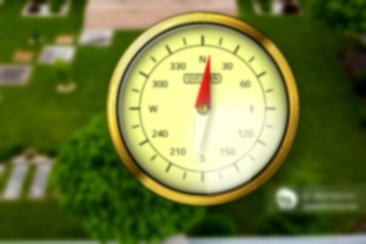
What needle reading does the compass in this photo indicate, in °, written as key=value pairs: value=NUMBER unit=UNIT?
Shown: value=7.5 unit=°
